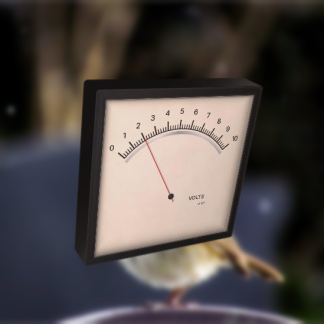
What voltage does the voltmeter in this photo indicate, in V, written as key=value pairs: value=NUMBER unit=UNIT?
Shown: value=2 unit=V
